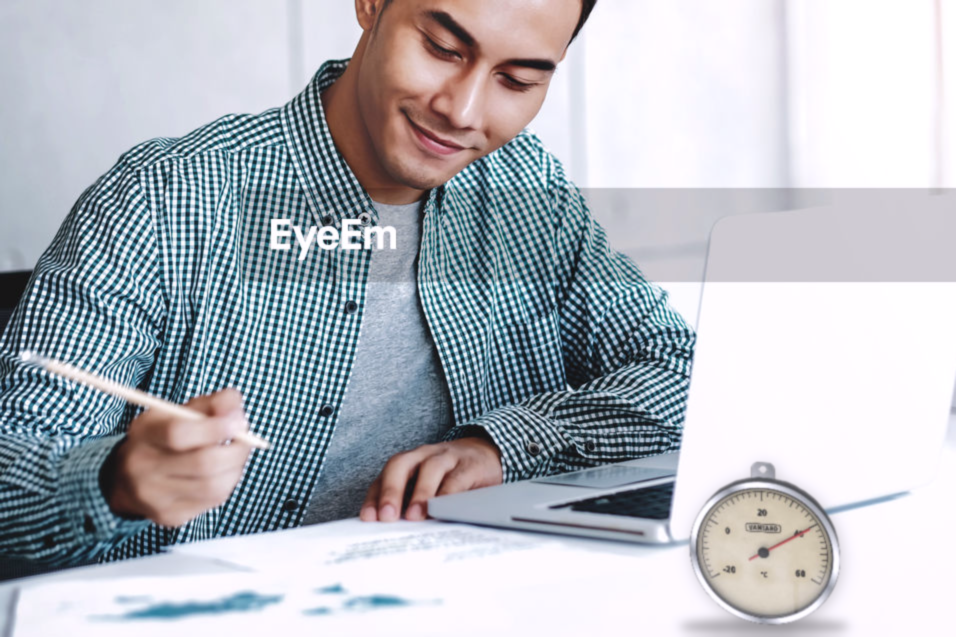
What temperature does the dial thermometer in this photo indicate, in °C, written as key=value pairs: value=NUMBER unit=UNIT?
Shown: value=40 unit=°C
